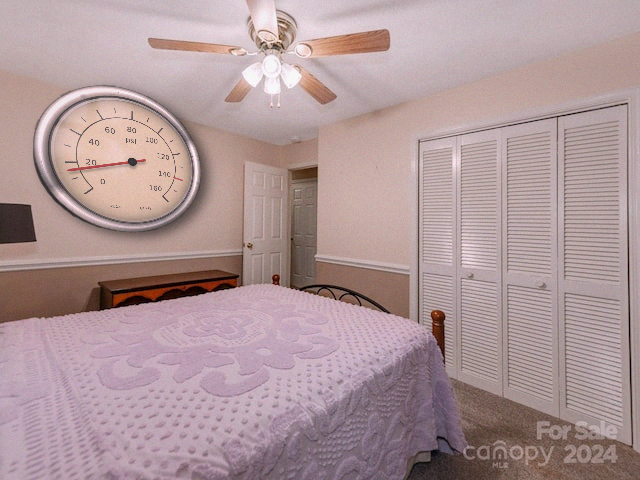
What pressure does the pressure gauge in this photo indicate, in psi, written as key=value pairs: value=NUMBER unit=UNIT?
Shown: value=15 unit=psi
